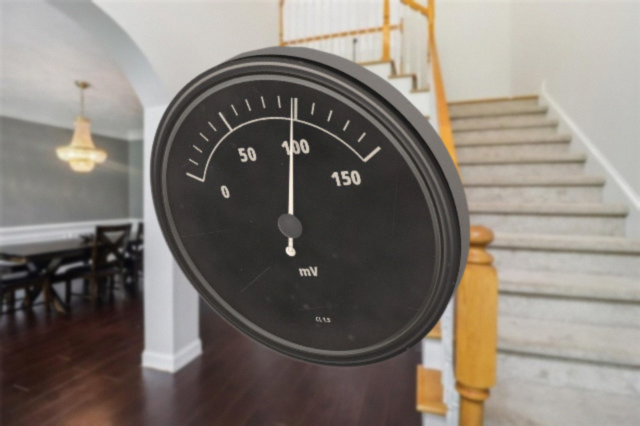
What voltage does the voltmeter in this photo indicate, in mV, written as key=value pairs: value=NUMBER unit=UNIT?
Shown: value=100 unit=mV
